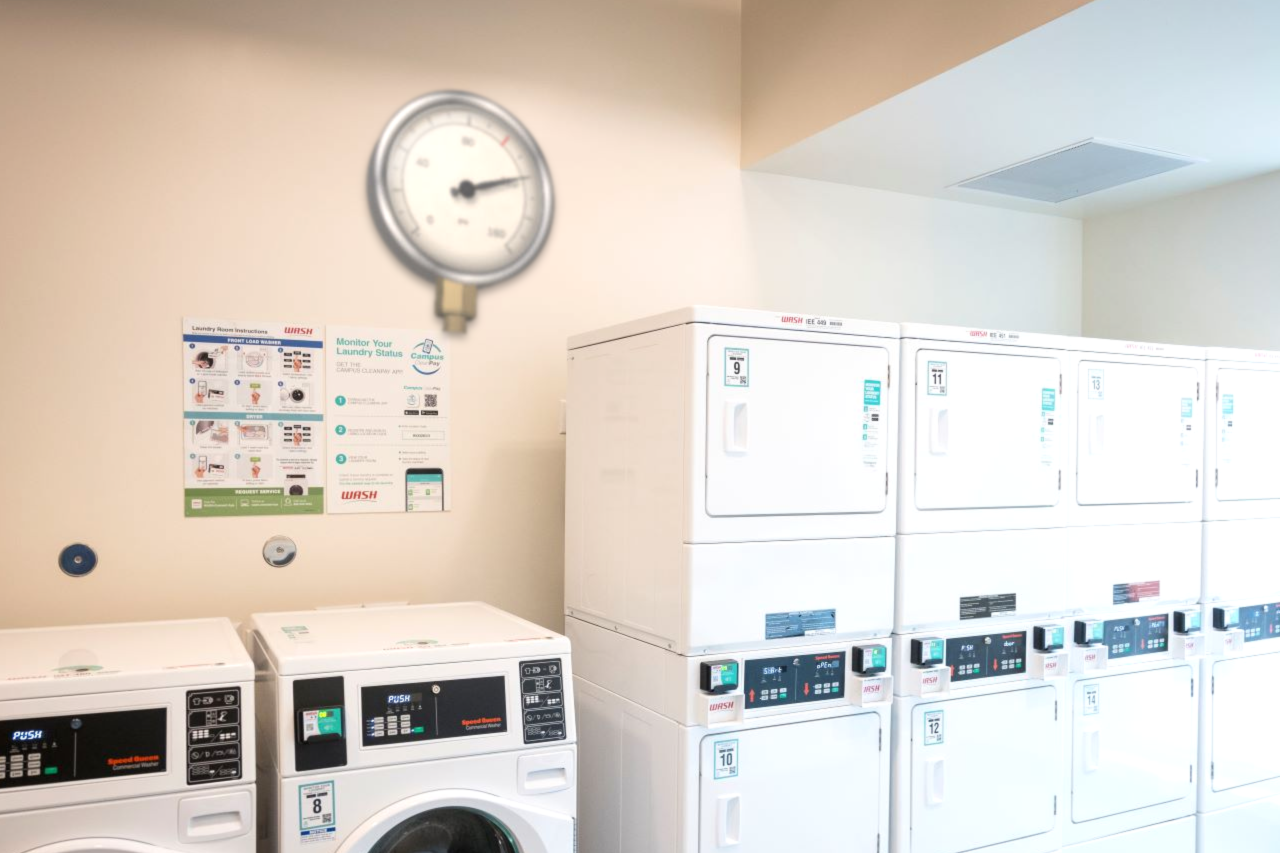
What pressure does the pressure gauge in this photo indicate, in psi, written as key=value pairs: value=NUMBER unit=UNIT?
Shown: value=120 unit=psi
